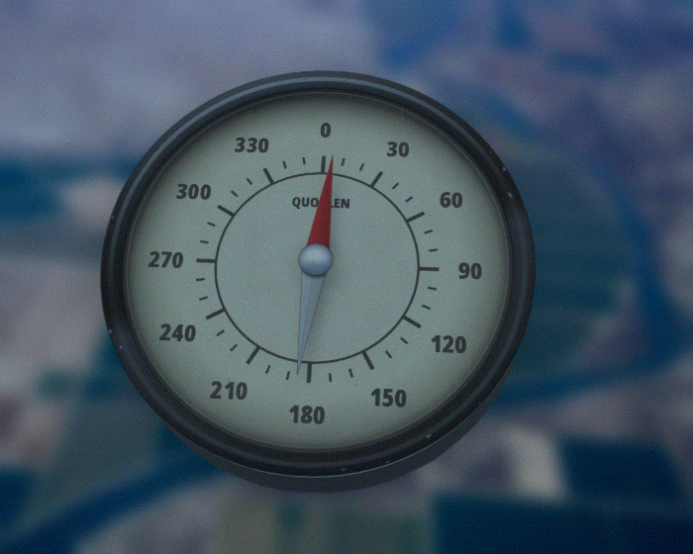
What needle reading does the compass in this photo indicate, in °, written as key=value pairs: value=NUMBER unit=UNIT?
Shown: value=5 unit=°
